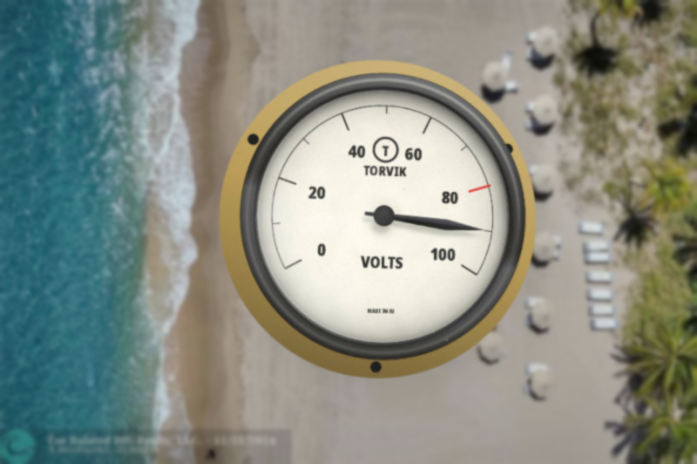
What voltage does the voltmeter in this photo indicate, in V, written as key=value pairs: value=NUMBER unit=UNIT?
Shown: value=90 unit=V
